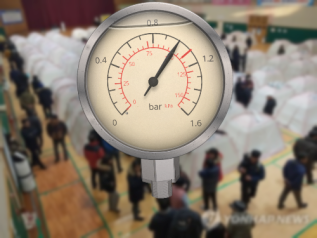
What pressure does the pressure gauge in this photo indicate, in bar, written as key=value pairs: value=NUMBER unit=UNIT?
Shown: value=1 unit=bar
